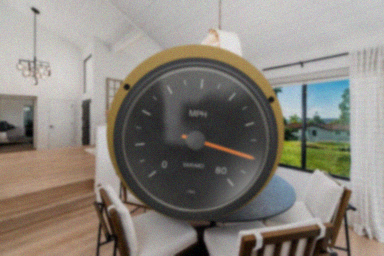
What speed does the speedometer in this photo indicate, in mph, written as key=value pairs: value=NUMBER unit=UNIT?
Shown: value=70 unit=mph
